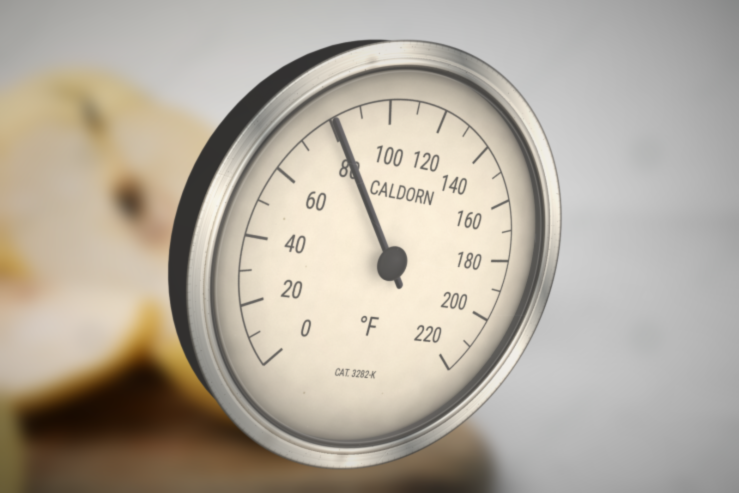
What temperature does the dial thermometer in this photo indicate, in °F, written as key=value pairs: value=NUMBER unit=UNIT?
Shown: value=80 unit=°F
